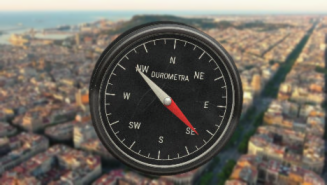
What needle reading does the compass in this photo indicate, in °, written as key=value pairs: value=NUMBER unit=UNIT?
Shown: value=130 unit=°
